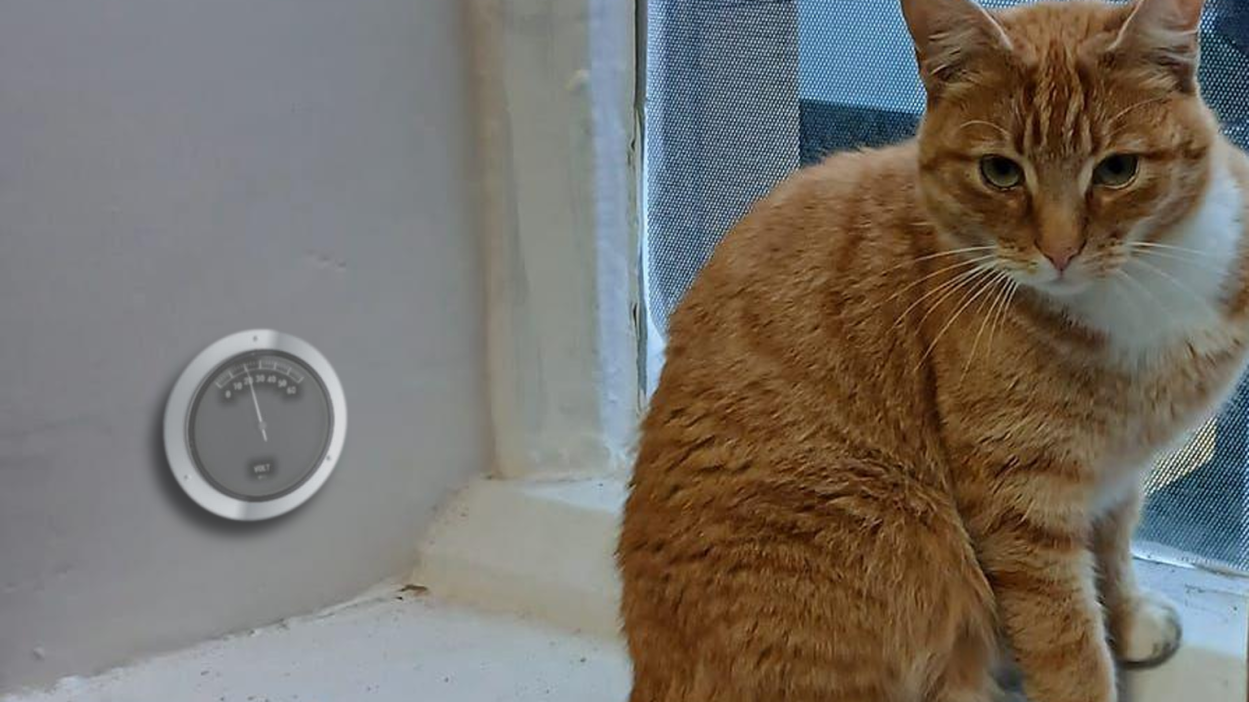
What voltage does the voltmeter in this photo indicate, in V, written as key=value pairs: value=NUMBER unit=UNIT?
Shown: value=20 unit=V
